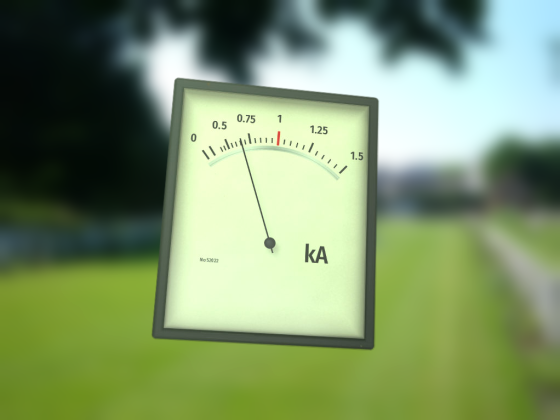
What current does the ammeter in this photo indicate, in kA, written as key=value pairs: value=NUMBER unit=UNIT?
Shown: value=0.65 unit=kA
